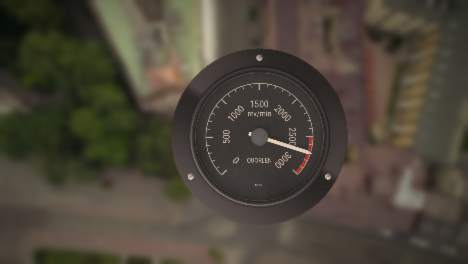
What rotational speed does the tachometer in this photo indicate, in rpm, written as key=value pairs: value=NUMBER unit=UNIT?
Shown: value=2700 unit=rpm
